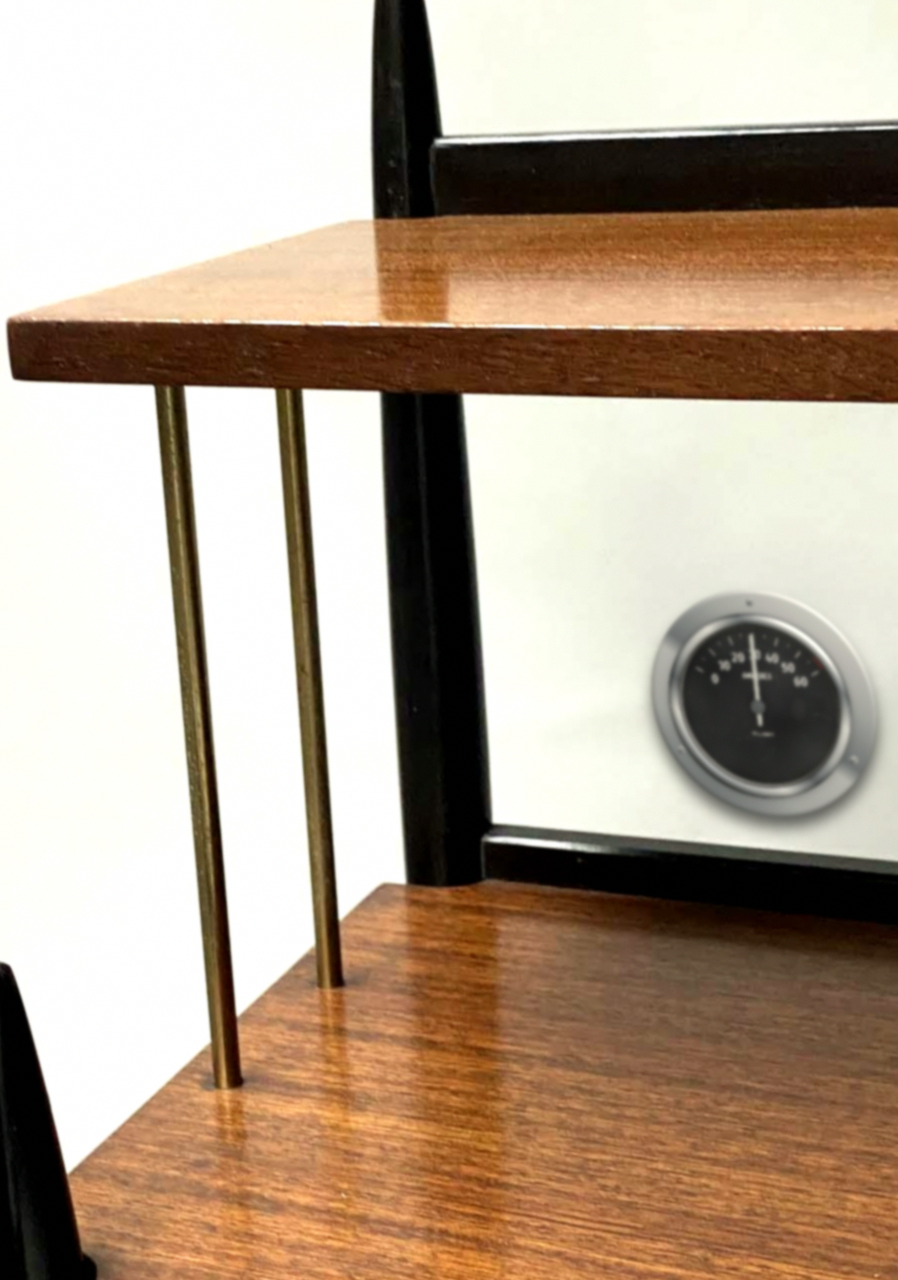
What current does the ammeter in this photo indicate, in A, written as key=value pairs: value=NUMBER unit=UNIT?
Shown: value=30 unit=A
